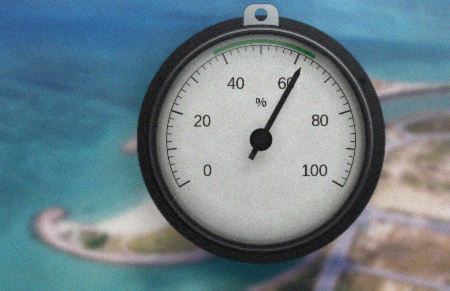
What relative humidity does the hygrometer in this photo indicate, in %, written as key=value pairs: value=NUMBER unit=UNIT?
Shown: value=62 unit=%
